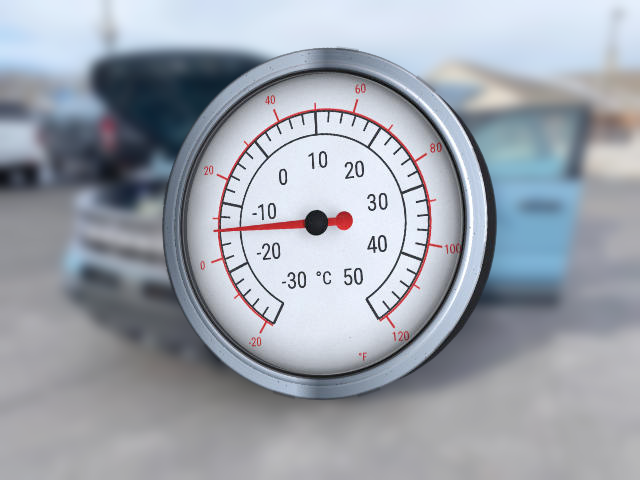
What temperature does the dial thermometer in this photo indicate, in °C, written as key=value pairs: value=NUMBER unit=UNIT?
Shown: value=-14 unit=°C
